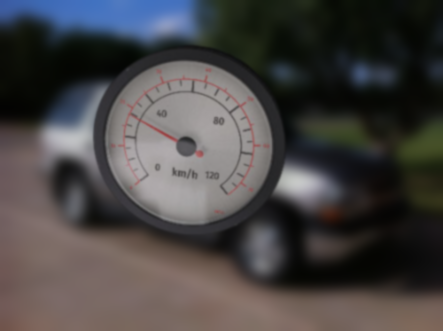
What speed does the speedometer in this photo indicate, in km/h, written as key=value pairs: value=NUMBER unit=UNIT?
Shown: value=30 unit=km/h
